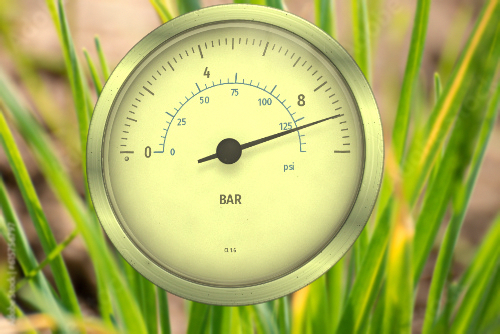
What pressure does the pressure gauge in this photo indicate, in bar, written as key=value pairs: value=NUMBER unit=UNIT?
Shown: value=9 unit=bar
